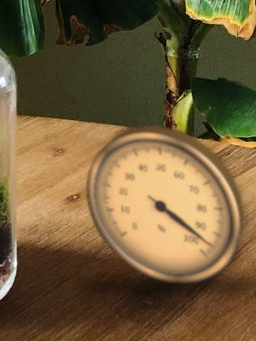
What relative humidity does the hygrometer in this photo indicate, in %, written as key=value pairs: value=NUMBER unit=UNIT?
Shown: value=95 unit=%
